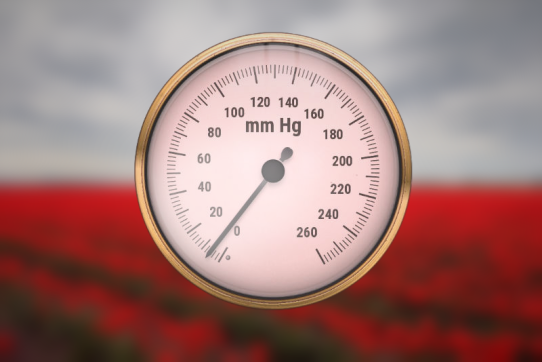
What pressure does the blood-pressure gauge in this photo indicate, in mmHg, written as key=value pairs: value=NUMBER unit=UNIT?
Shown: value=6 unit=mmHg
